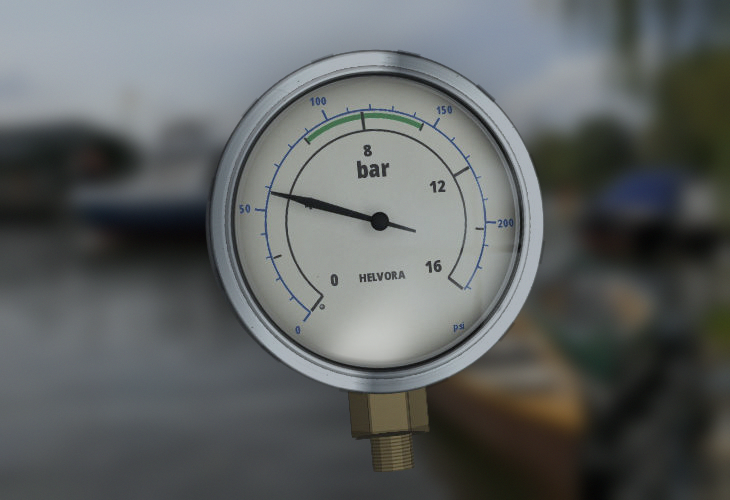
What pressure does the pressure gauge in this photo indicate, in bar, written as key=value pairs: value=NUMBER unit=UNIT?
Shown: value=4 unit=bar
